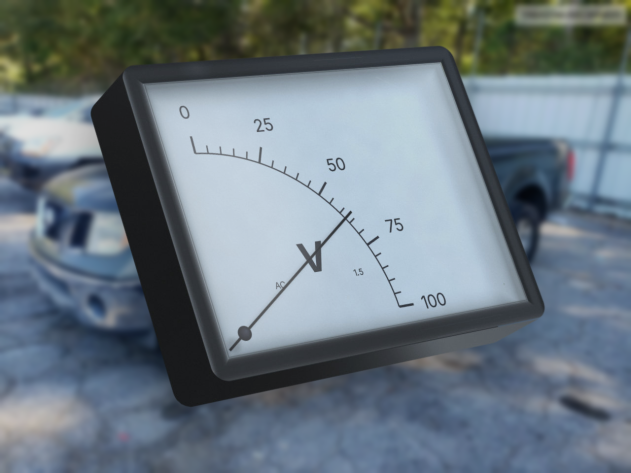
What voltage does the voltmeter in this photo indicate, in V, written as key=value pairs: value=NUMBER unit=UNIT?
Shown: value=62.5 unit=V
